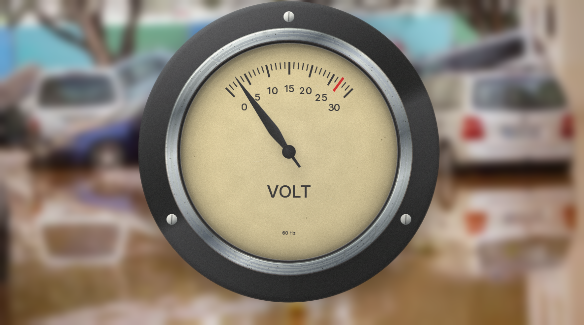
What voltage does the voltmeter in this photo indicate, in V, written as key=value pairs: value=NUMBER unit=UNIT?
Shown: value=3 unit=V
